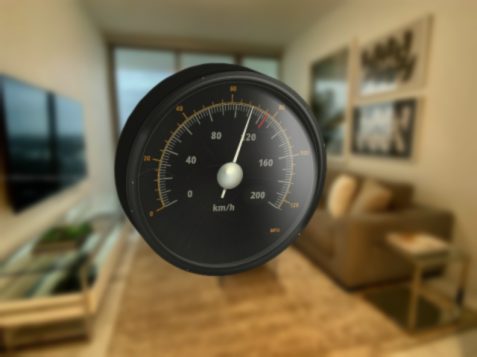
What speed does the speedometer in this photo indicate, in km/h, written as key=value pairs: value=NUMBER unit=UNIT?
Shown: value=110 unit=km/h
